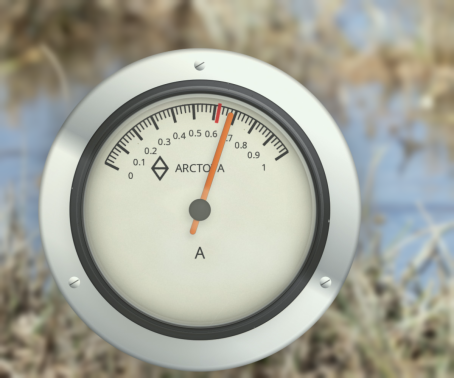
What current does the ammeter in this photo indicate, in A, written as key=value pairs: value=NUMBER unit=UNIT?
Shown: value=0.68 unit=A
